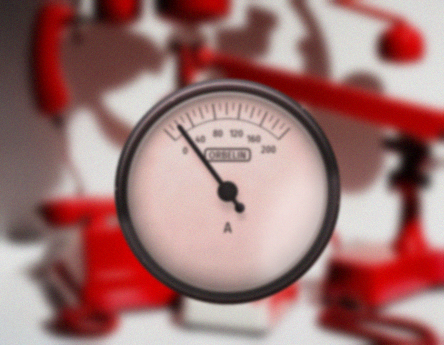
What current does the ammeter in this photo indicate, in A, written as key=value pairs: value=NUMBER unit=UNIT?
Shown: value=20 unit=A
